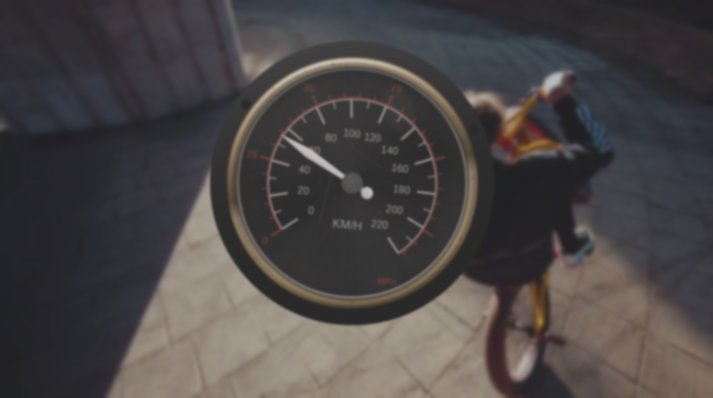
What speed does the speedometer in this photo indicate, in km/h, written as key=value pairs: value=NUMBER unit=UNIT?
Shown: value=55 unit=km/h
